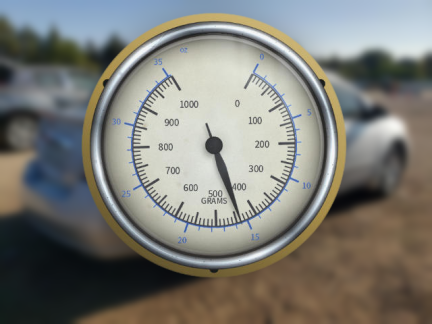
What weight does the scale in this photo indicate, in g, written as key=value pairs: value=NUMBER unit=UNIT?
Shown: value=440 unit=g
